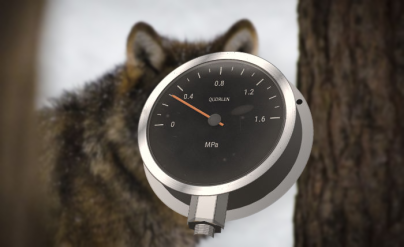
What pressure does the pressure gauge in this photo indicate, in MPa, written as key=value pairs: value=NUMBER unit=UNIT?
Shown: value=0.3 unit=MPa
